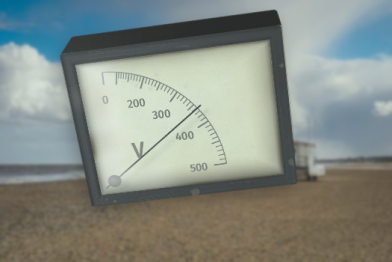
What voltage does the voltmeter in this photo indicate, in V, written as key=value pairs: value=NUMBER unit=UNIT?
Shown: value=360 unit=V
